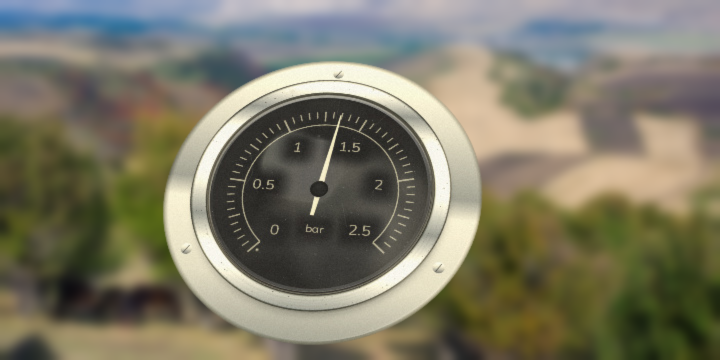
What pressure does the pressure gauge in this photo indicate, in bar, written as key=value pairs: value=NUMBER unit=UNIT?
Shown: value=1.35 unit=bar
